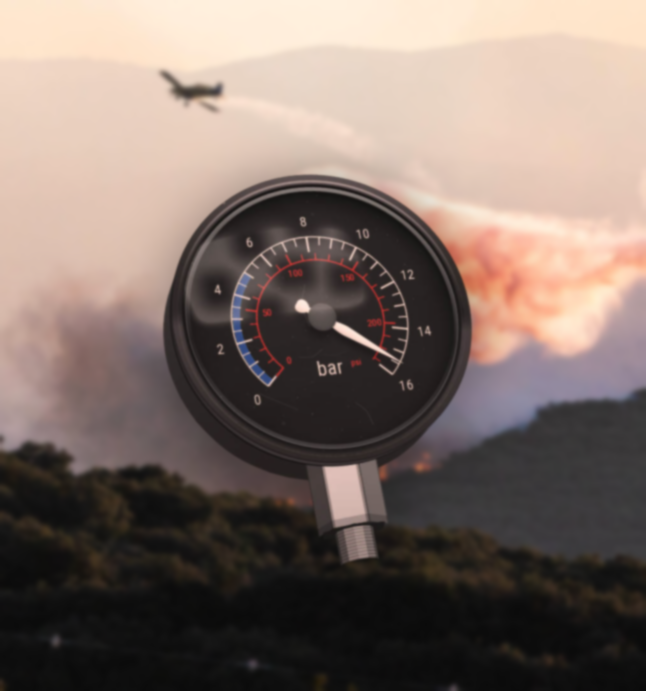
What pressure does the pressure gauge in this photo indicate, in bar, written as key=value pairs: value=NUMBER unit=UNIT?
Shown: value=15.5 unit=bar
